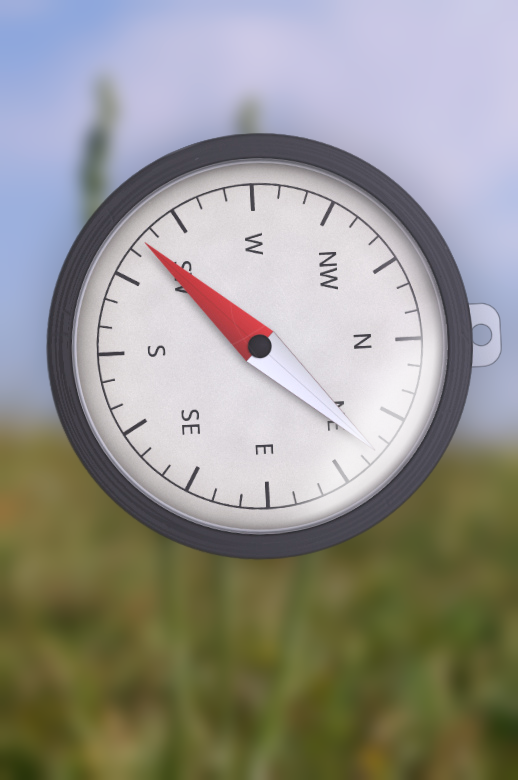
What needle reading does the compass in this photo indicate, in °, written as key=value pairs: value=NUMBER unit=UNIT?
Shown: value=225 unit=°
